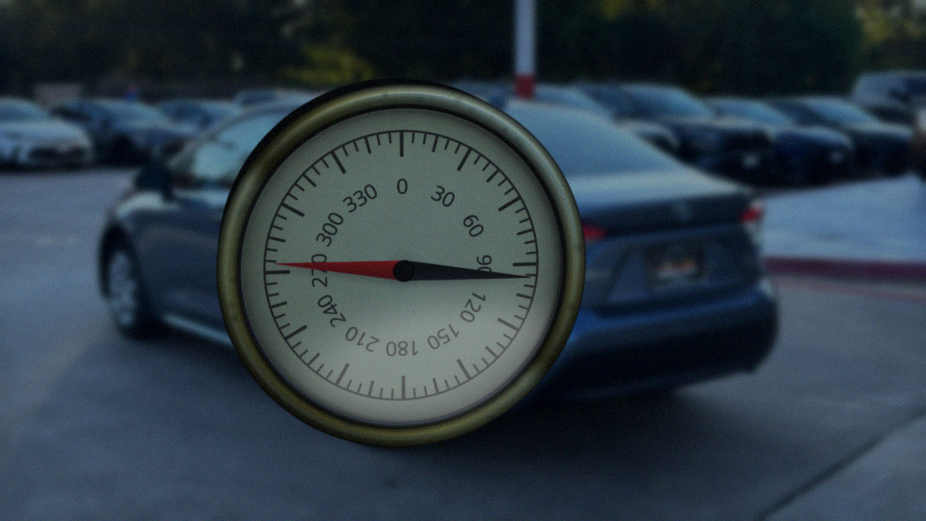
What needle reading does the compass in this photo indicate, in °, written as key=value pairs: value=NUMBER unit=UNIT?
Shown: value=275 unit=°
